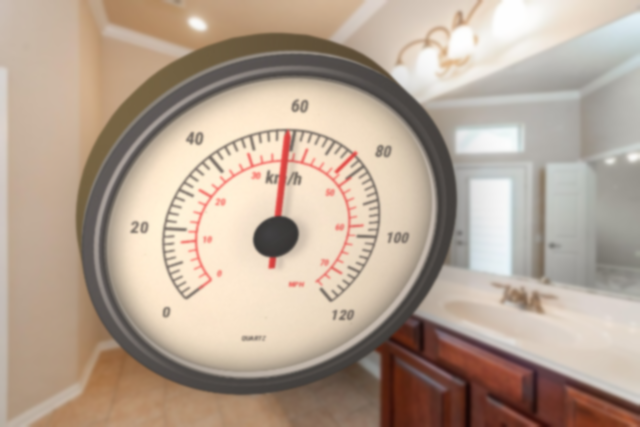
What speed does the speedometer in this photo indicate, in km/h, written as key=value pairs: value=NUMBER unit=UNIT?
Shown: value=58 unit=km/h
